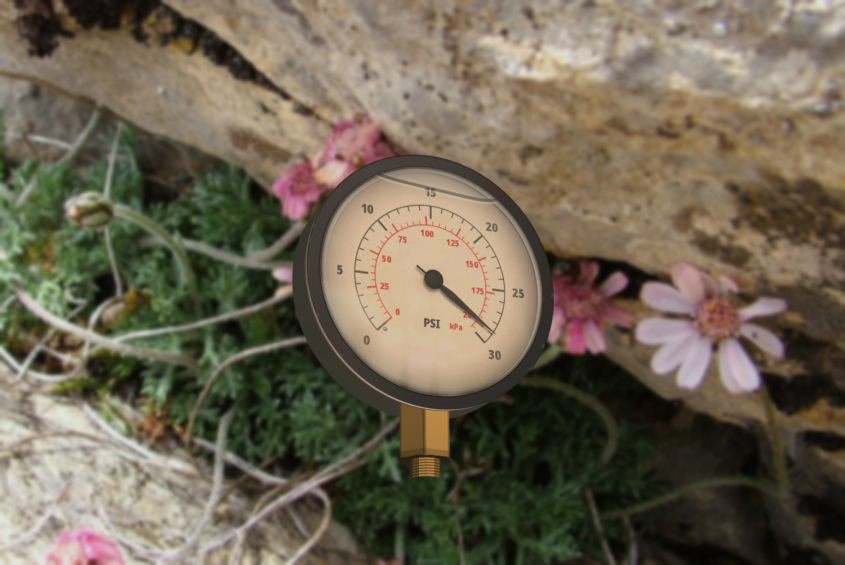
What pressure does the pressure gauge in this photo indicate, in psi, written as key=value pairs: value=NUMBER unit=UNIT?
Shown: value=29 unit=psi
